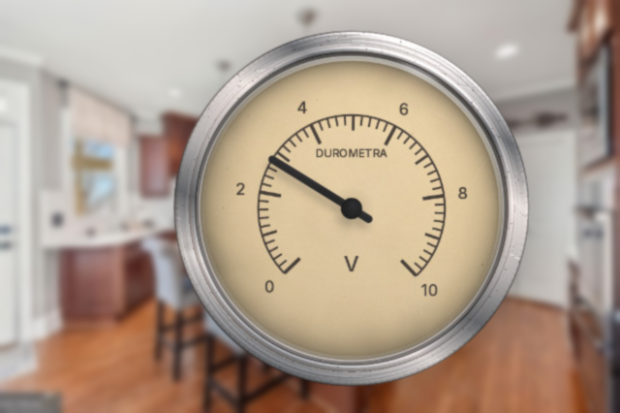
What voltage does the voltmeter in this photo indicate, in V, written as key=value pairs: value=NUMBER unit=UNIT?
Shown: value=2.8 unit=V
